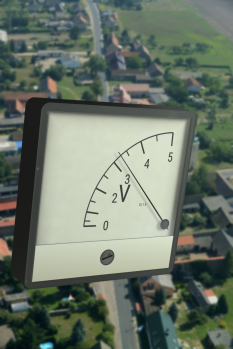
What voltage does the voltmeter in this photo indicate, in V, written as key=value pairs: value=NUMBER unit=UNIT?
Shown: value=3.25 unit=V
